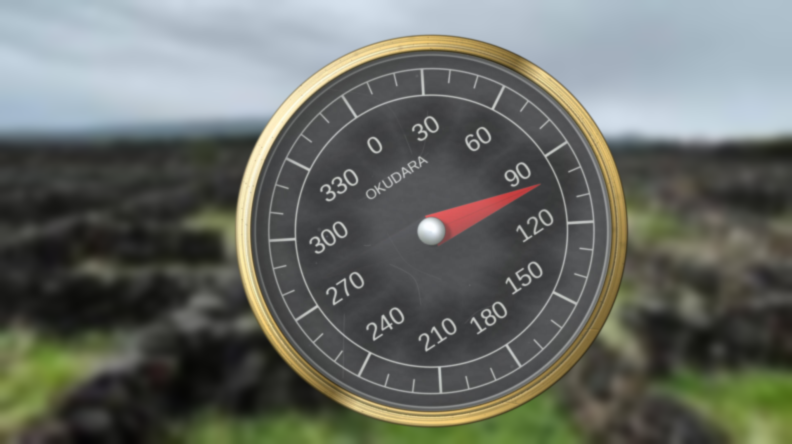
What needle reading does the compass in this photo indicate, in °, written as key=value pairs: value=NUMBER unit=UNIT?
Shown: value=100 unit=°
